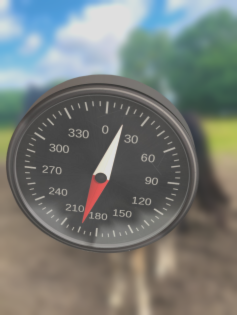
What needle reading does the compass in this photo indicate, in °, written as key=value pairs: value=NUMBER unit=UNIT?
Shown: value=195 unit=°
